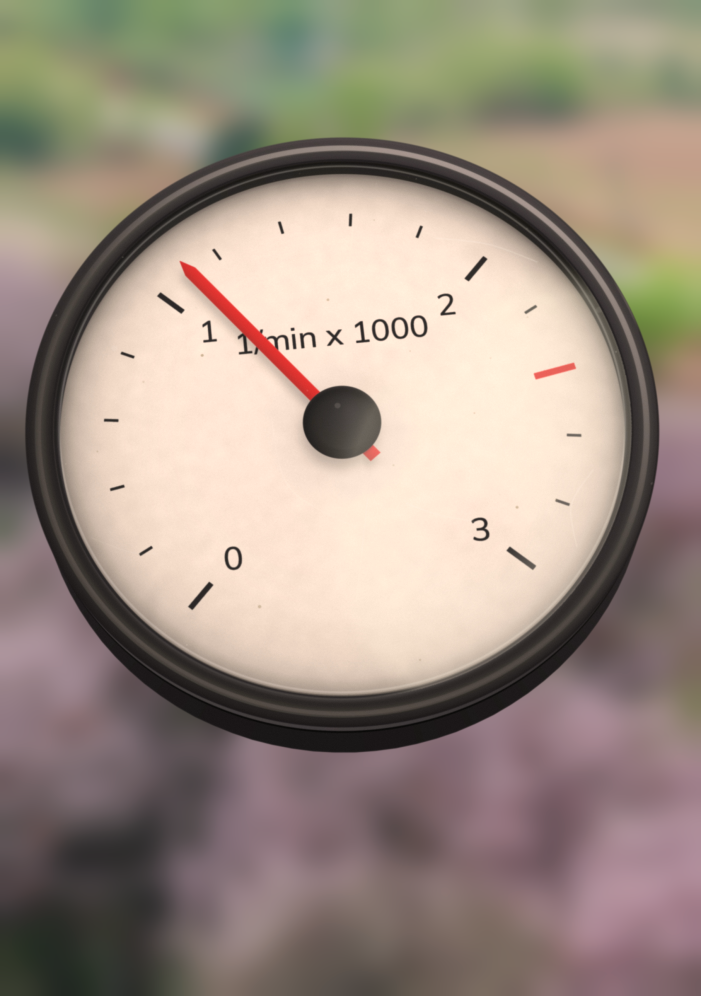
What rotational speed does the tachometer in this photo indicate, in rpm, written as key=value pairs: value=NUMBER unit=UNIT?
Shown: value=1100 unit=rpm
